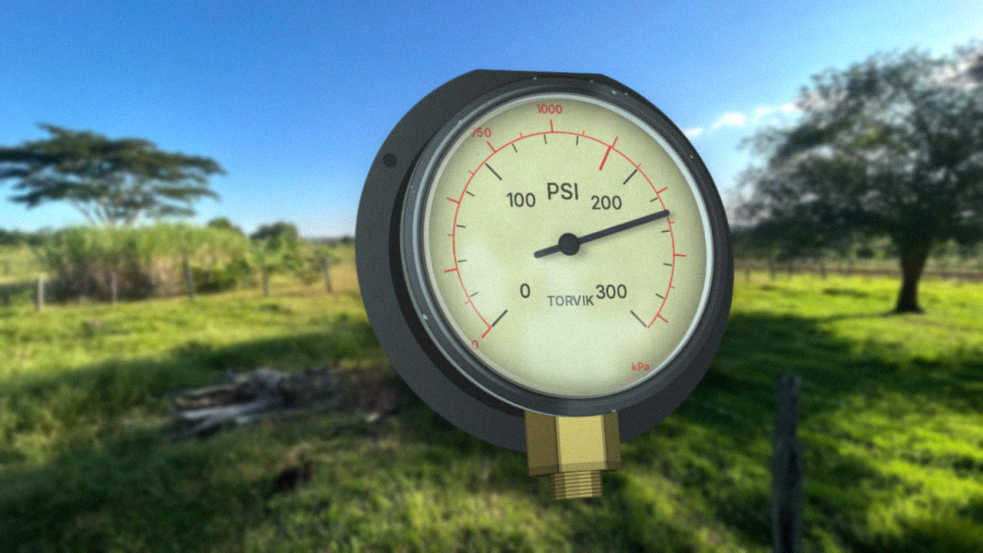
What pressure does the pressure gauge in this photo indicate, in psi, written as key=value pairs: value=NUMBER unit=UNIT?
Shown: value=230 unit=psi
